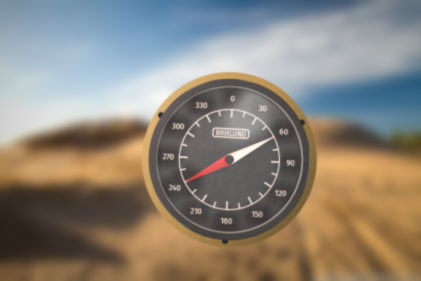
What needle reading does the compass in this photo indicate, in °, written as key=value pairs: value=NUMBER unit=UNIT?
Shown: value=240 unit=°
